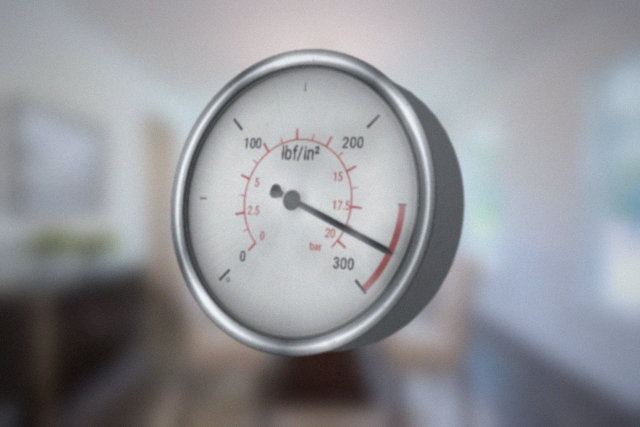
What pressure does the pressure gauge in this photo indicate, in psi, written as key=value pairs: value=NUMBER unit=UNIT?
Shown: value=275 unit=psi
